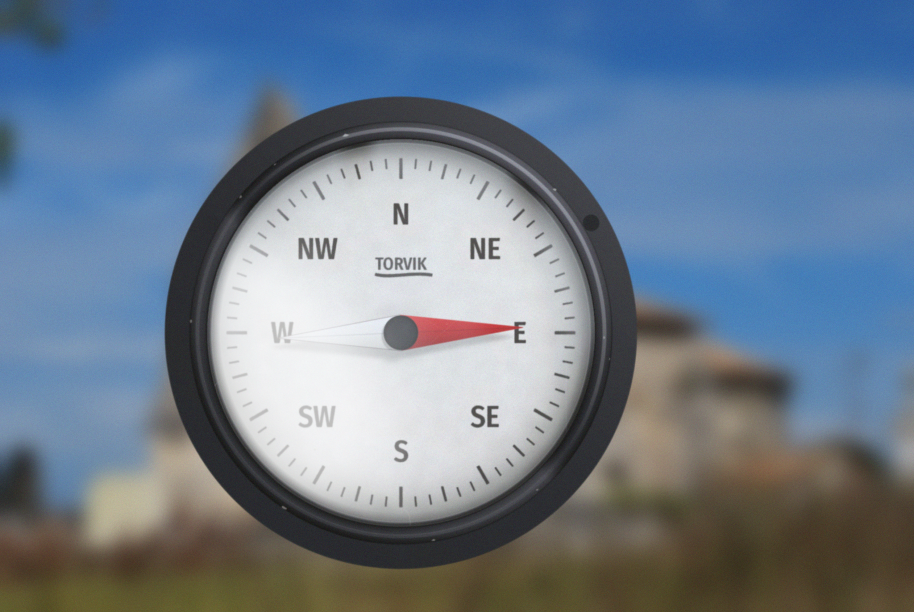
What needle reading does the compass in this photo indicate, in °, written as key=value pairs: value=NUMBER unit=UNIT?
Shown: value=87.5 unit=°
